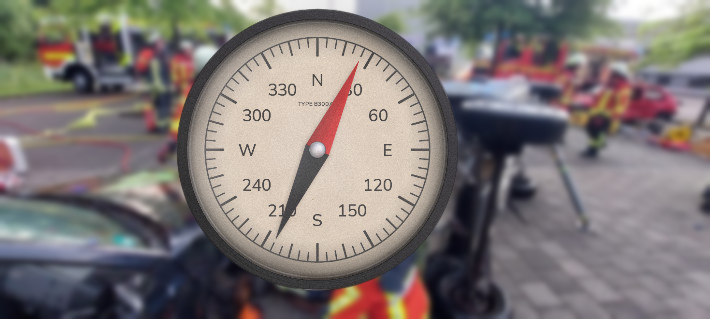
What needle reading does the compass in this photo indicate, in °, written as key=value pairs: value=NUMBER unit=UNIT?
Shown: value=25 unit=°
